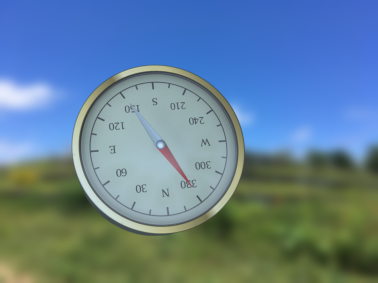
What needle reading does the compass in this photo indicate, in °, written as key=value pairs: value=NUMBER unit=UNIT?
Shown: value=330 unit=°
